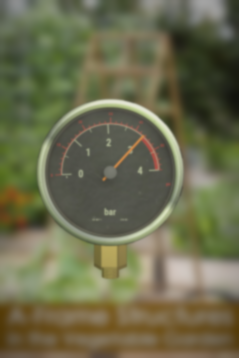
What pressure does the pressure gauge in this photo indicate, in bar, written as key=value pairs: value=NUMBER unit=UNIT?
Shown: value=3 unit=bar
